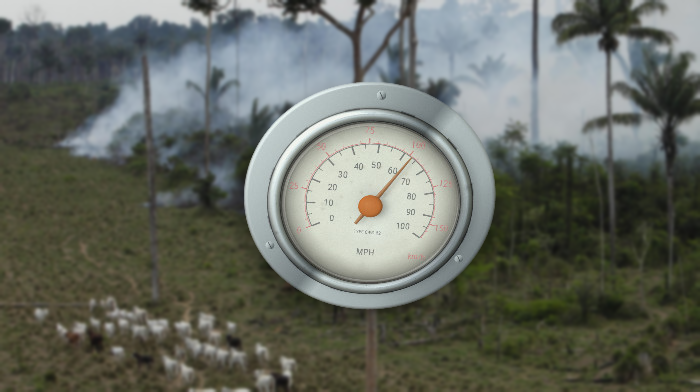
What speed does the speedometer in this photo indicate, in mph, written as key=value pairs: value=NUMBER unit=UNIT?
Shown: value=62.5 unit=mph
